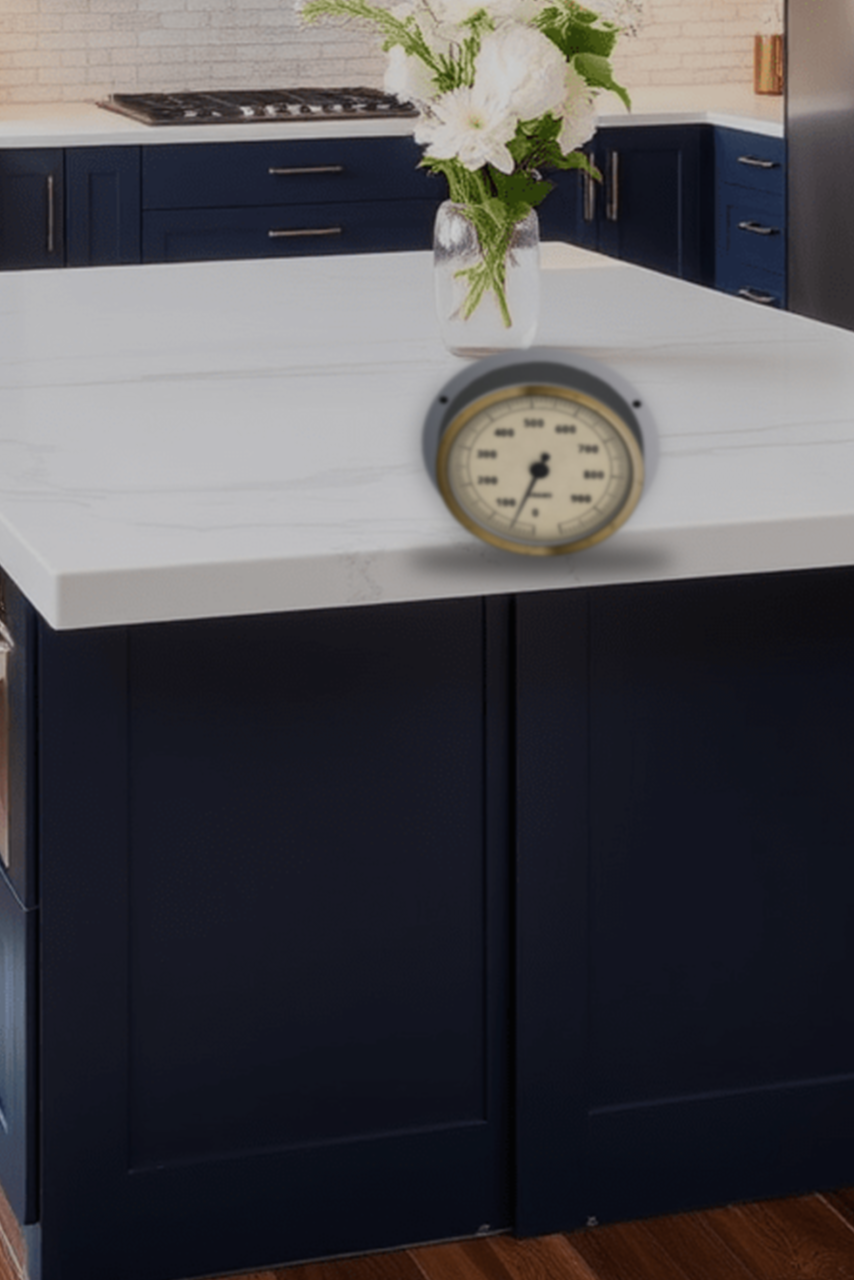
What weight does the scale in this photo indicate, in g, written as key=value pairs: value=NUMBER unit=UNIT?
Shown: value=50 unit=g
